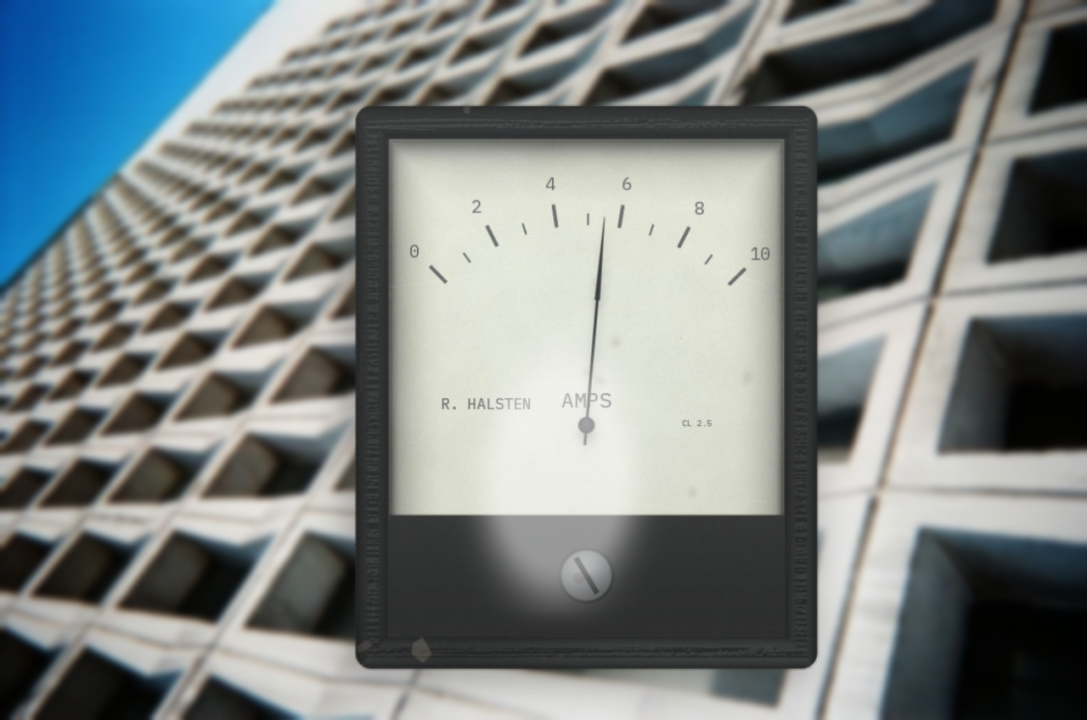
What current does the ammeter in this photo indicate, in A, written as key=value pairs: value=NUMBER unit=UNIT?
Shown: value=5.5 unit=A
